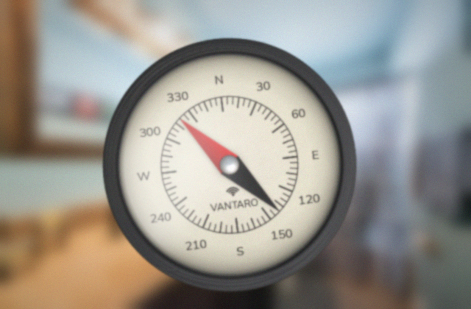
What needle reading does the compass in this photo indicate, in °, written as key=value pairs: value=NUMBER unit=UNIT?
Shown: value=320 unit=°
